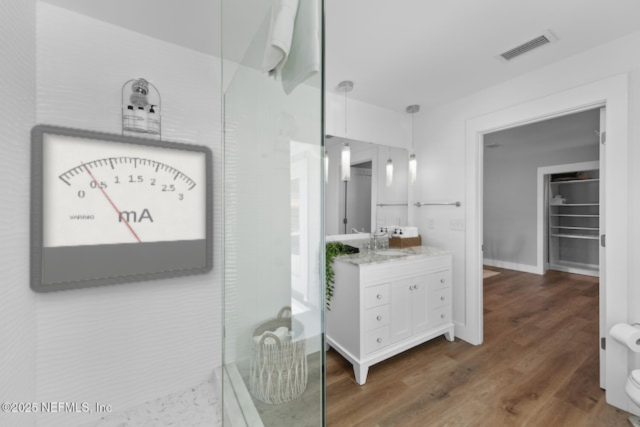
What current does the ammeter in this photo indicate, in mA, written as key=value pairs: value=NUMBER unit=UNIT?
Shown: value=0.5 unit=mA
